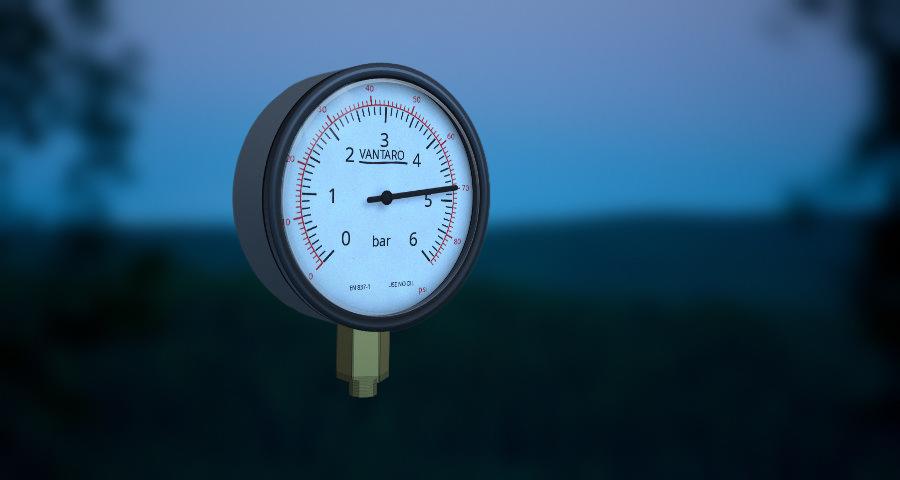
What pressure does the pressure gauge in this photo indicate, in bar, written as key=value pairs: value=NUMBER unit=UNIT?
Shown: value=4.8 unit=bar
